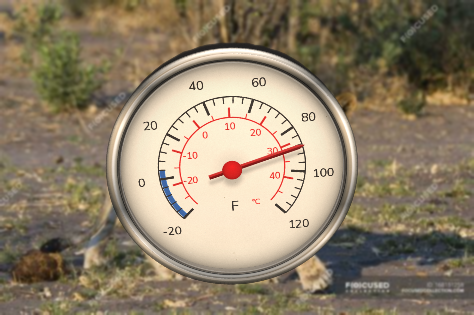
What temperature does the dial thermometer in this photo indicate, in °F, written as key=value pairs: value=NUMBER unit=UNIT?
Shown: value=88 unit=°F
